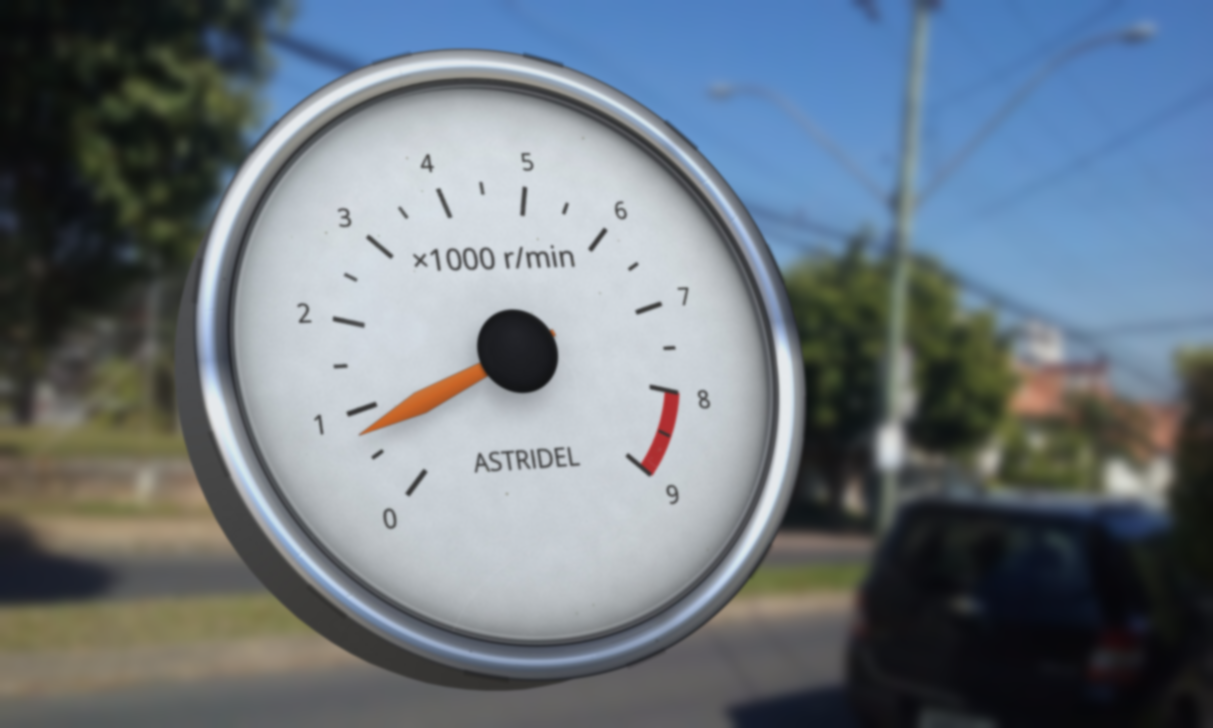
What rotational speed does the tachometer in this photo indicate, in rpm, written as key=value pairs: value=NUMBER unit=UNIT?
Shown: value=750 unit=rpm
